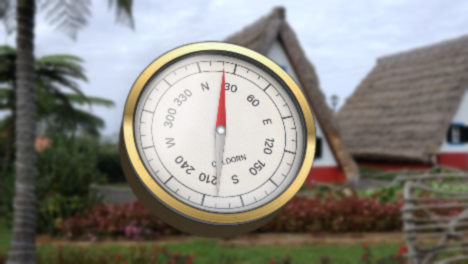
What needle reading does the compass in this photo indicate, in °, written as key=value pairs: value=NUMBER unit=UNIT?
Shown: value=20 unit=°
